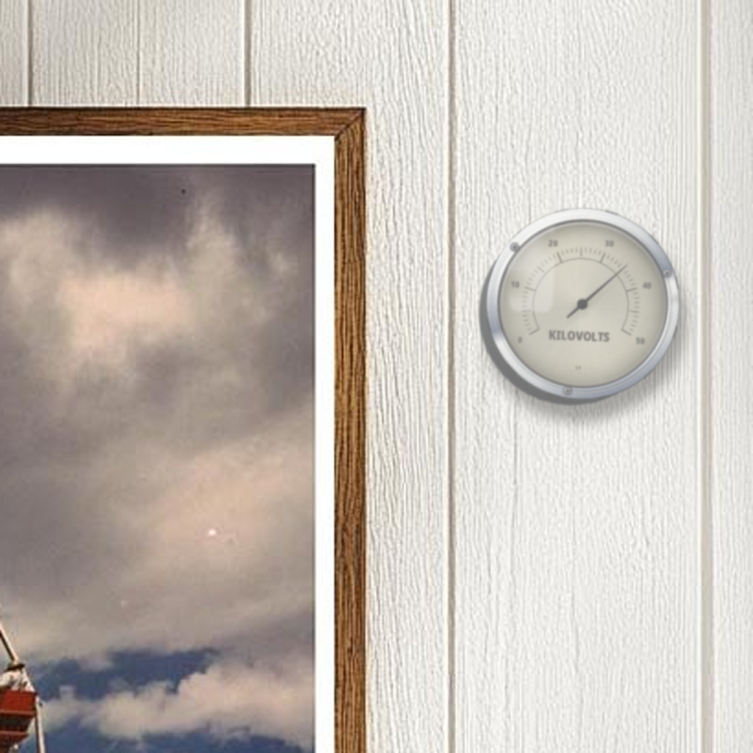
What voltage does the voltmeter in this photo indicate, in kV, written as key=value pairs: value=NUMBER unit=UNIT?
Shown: value=35 unit=kV
